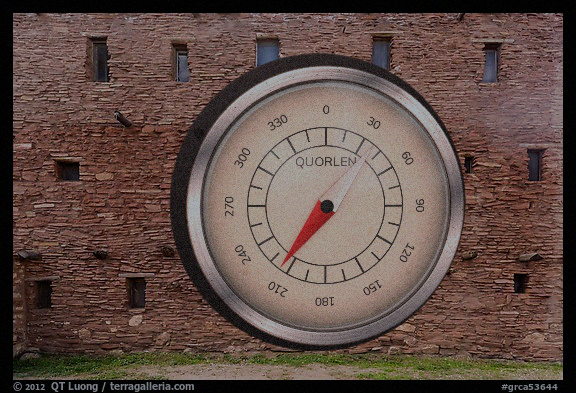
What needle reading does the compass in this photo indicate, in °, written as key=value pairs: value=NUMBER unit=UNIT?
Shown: value=217.5 unit=°
